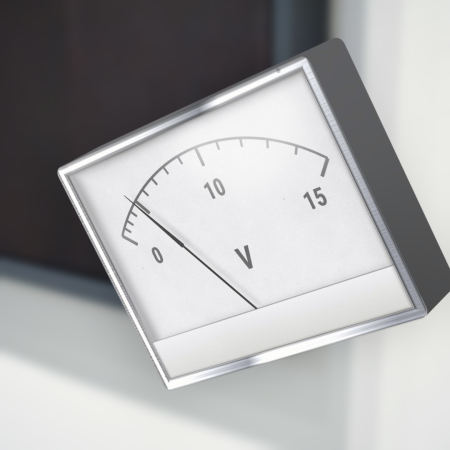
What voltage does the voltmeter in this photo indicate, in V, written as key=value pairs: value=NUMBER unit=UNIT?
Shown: value=5 unit=V
